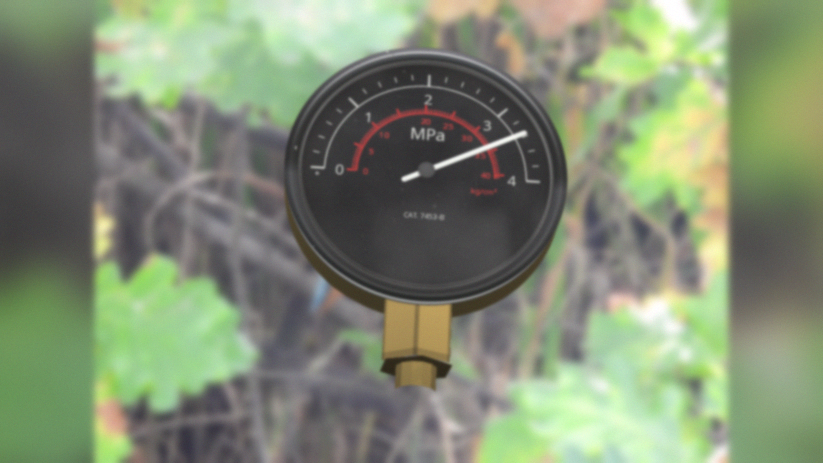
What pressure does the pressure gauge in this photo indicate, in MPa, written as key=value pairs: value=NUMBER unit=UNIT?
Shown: value=3.4 unit=MPa
